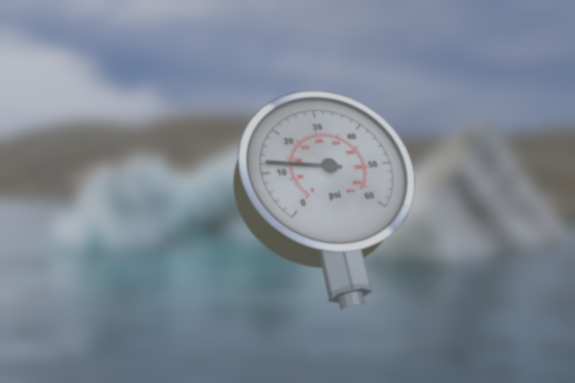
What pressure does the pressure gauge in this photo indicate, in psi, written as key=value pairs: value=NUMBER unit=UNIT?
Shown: value=12 unit=psi
